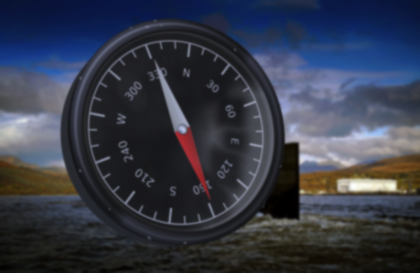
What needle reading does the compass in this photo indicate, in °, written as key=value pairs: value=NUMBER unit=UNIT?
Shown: value=150 unit=°
